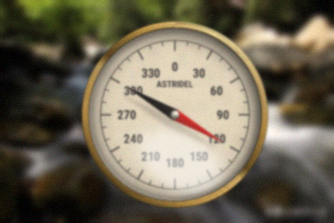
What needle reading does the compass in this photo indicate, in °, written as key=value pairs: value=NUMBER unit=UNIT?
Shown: value=120 unit=°
